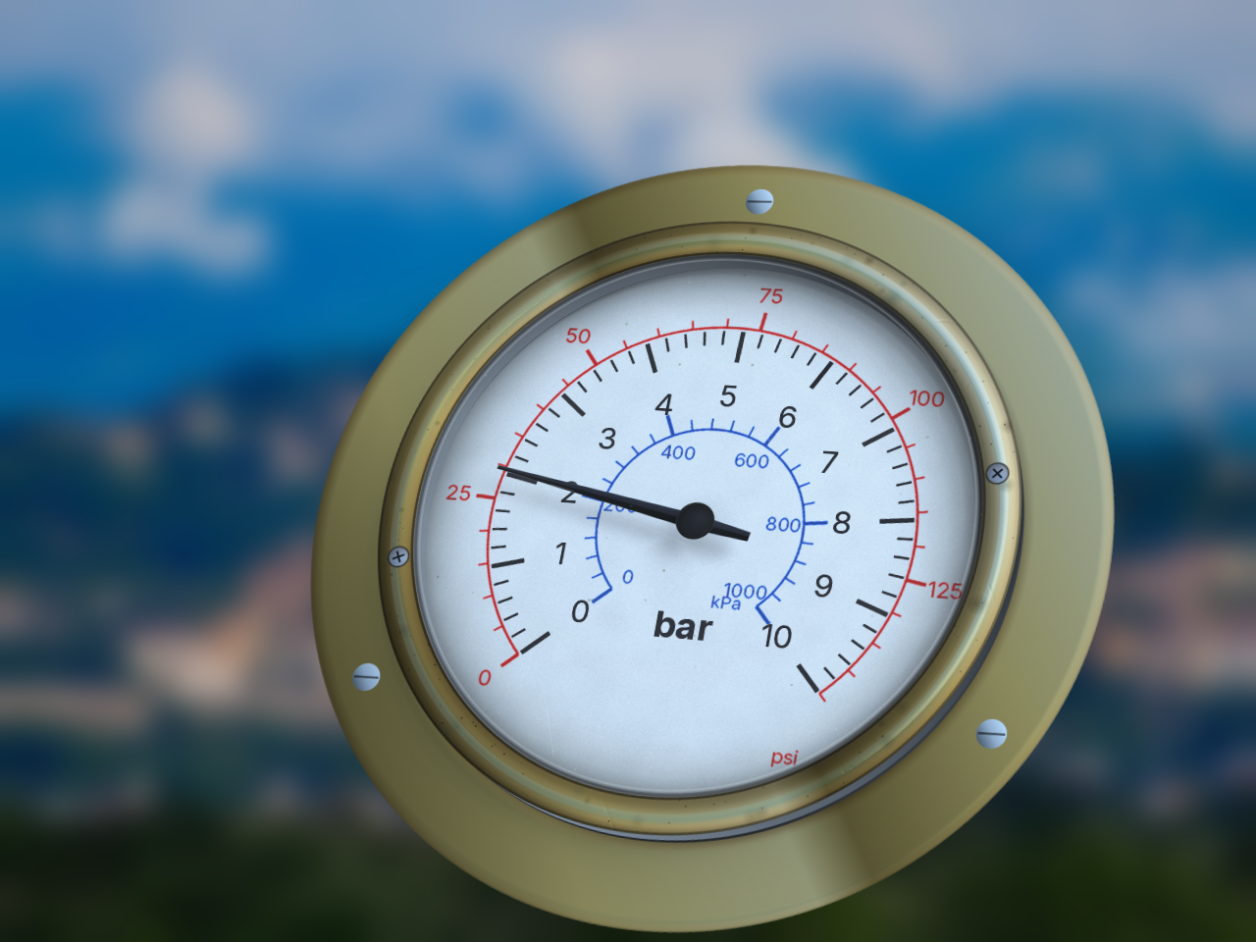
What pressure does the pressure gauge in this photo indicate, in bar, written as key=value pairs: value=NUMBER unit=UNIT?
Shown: value=2 unit=bar
